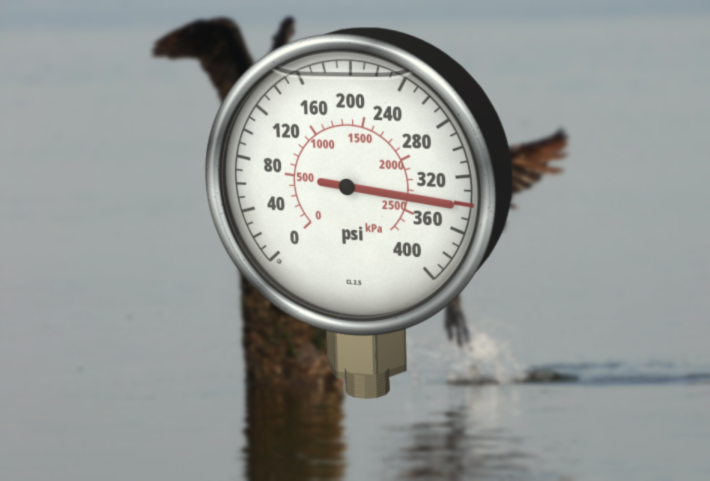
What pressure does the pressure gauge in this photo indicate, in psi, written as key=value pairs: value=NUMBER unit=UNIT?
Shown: value=340 unit=psi
